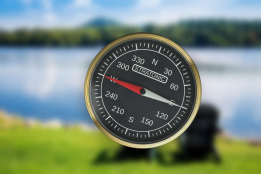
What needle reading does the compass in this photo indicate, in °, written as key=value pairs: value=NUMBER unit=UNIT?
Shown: value=270 unit=°
